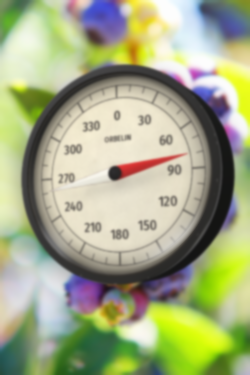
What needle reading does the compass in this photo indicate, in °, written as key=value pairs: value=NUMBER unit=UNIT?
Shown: value=80 unit=°
